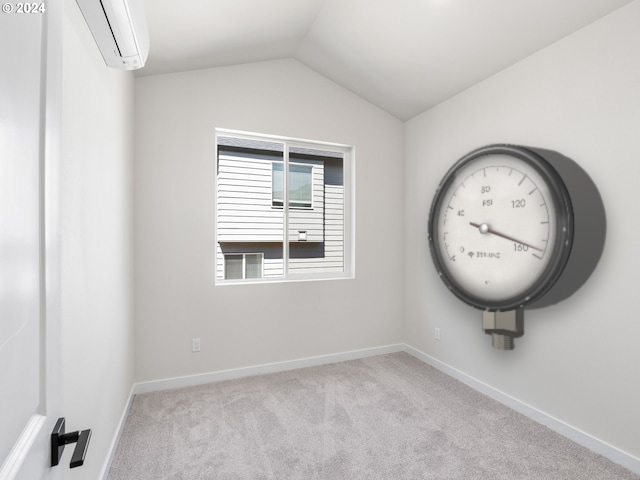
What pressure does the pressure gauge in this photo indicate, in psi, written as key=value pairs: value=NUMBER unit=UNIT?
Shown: value=155 unit=psi
